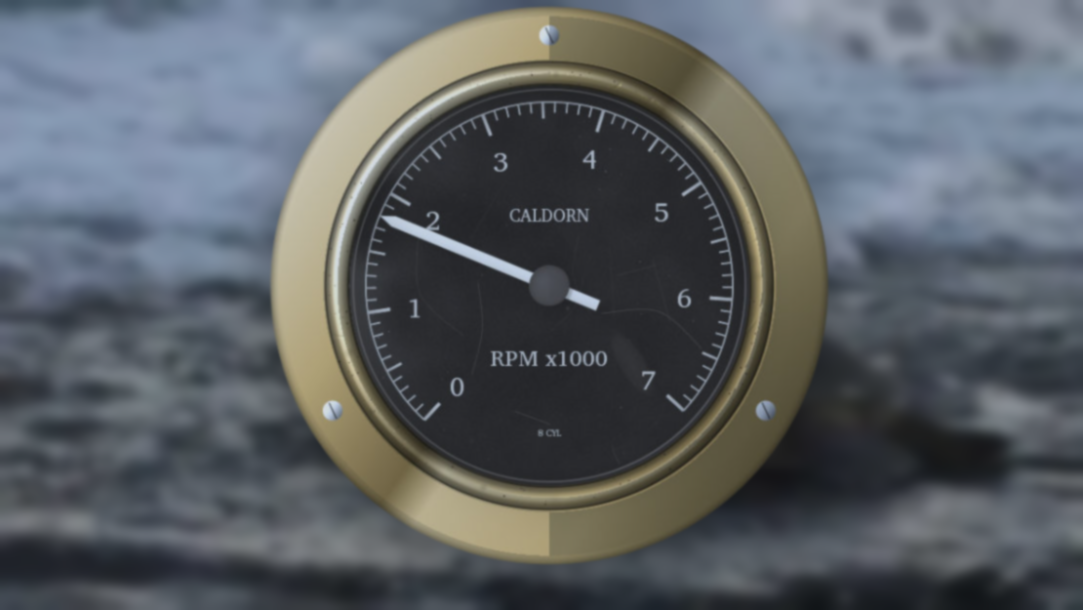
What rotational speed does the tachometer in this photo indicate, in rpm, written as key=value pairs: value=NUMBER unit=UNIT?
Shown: value=1800 unit=rpm
